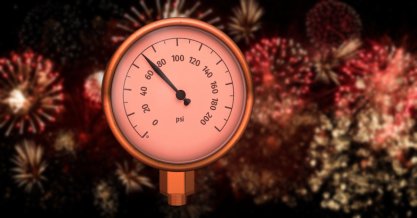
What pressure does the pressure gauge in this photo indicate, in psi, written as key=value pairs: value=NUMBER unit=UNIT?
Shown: value=70 unit=psi
